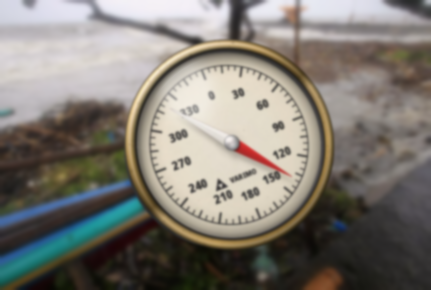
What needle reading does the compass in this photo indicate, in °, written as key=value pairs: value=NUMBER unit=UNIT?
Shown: value=140 unit=°
